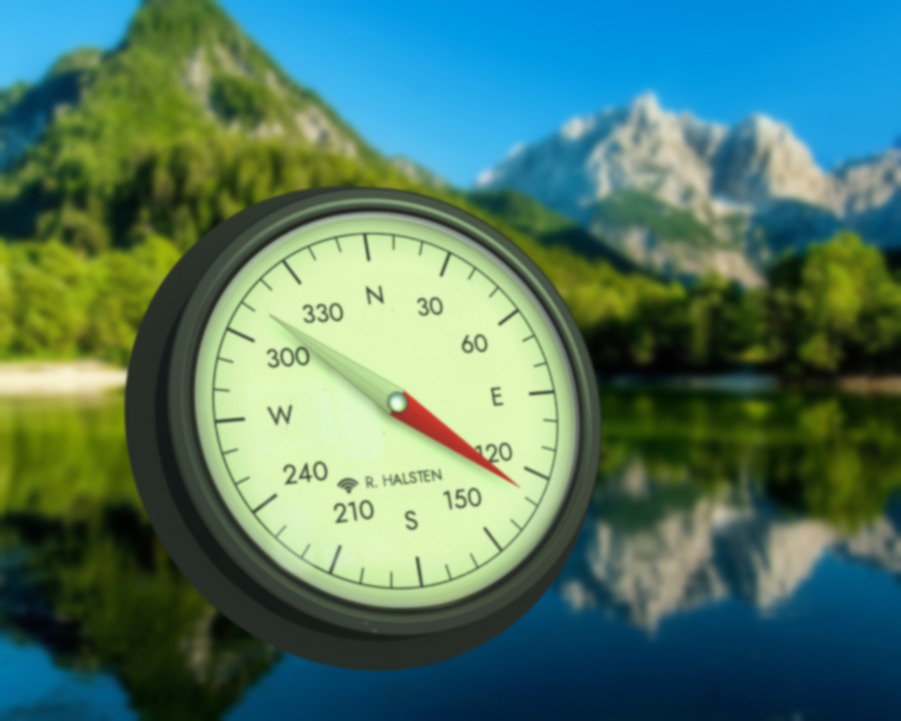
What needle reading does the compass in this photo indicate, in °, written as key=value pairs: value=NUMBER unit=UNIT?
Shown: value=130 unit=°
